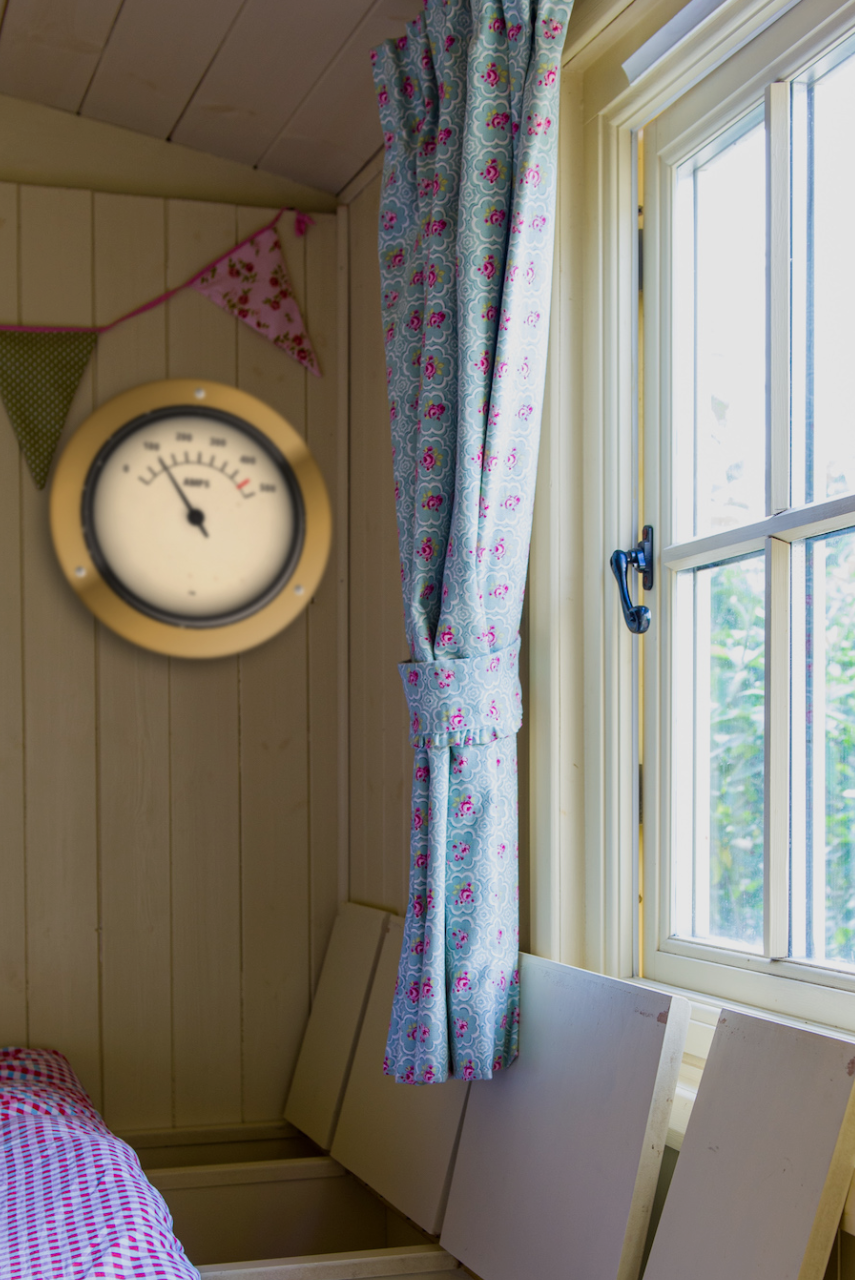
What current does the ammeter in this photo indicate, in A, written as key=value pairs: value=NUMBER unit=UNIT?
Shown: value=100 unit=A
